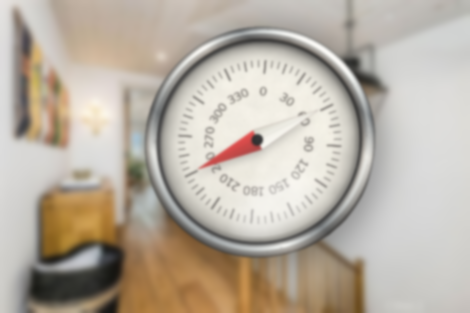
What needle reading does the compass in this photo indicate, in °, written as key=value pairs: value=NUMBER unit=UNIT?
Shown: value=240 unit=°
